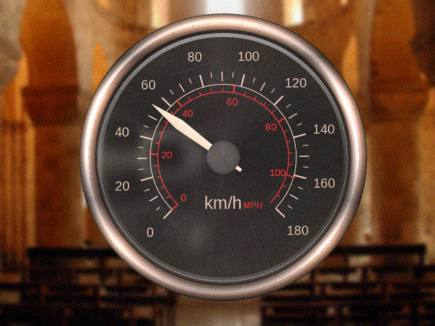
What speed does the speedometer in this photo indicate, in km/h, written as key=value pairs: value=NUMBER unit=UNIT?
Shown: value=55 unit=km/h
